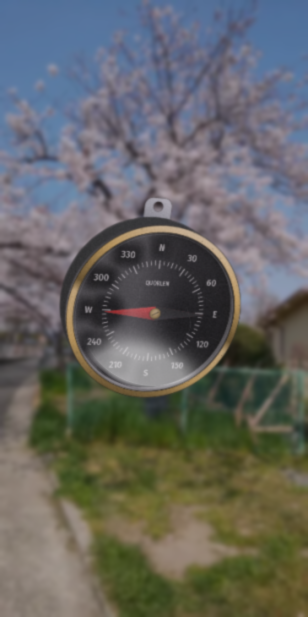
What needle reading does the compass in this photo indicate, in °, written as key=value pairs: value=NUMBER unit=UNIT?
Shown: value=270 unit=°
